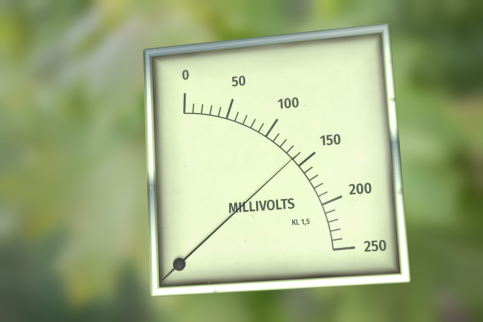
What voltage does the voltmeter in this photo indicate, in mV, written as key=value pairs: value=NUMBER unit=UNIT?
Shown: value=140 unit=mV
